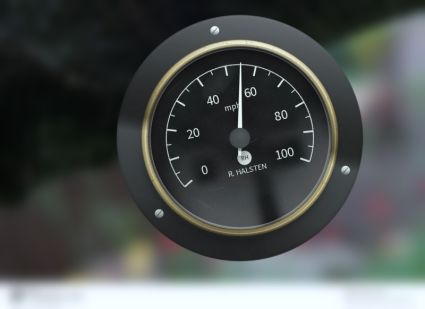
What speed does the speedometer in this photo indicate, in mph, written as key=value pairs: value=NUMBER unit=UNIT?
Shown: value=55 unit=mph
